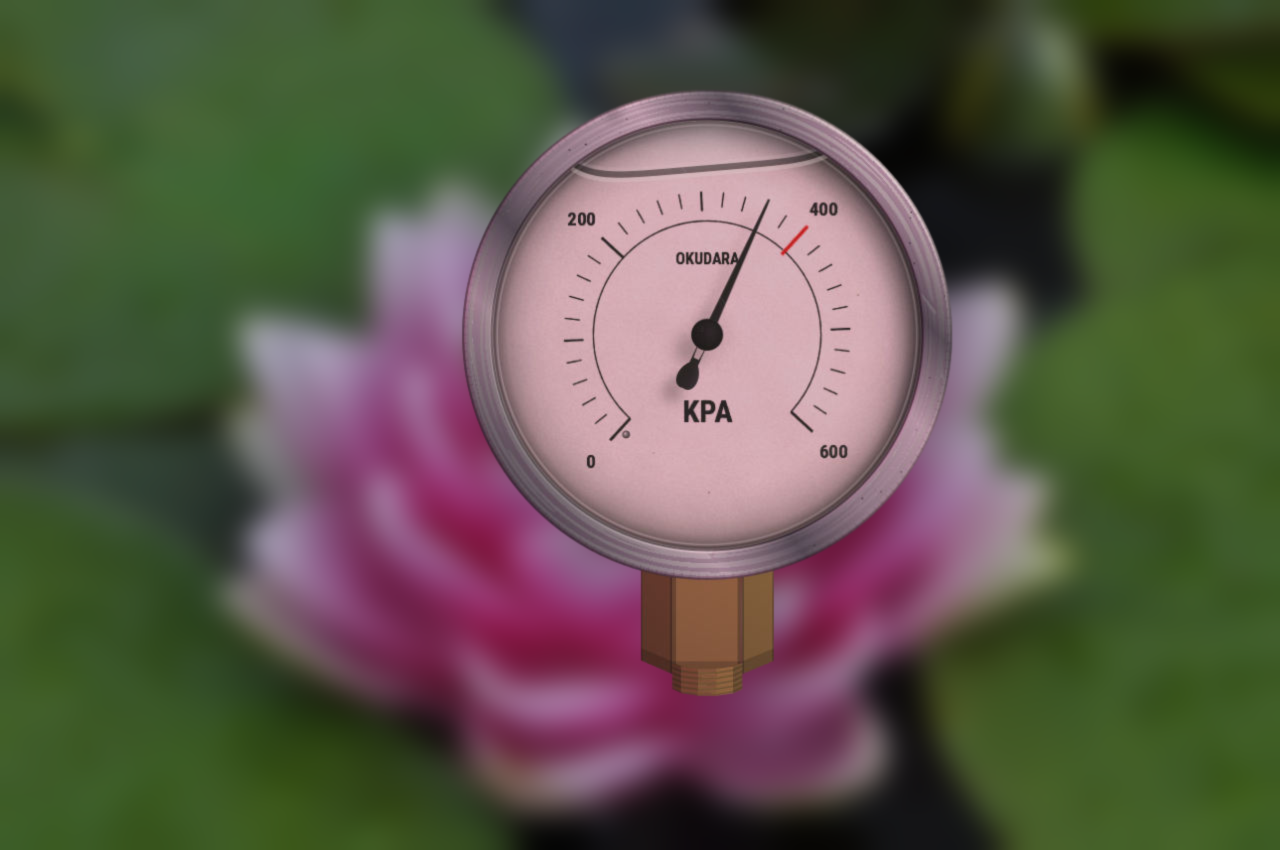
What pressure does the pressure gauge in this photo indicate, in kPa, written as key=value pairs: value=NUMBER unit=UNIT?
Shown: value=360 unit=kPa
